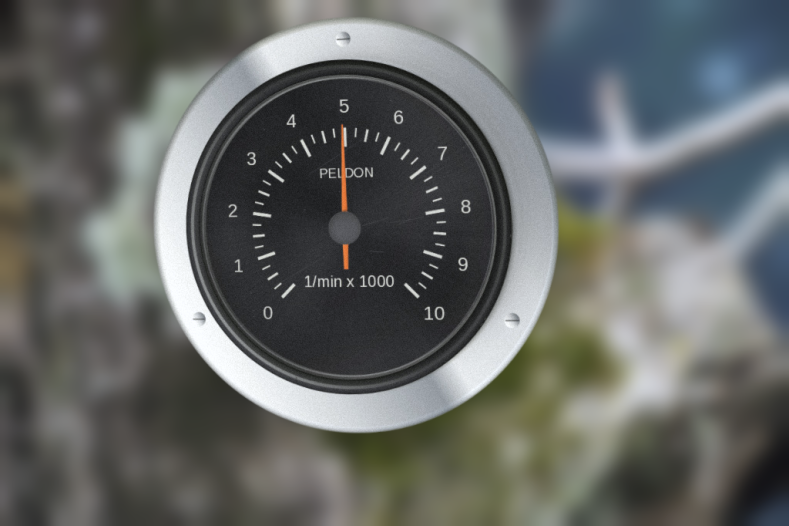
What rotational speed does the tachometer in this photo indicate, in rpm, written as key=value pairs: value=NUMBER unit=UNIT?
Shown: value=5000 unit=rpm
